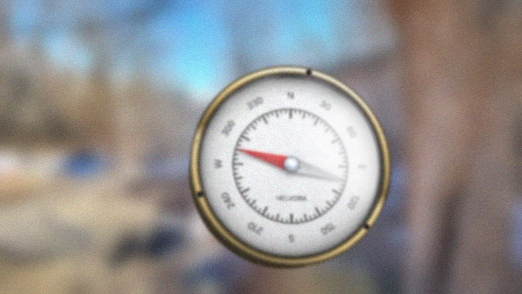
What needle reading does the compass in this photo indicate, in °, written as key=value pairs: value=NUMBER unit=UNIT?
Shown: value=285 unit=°
